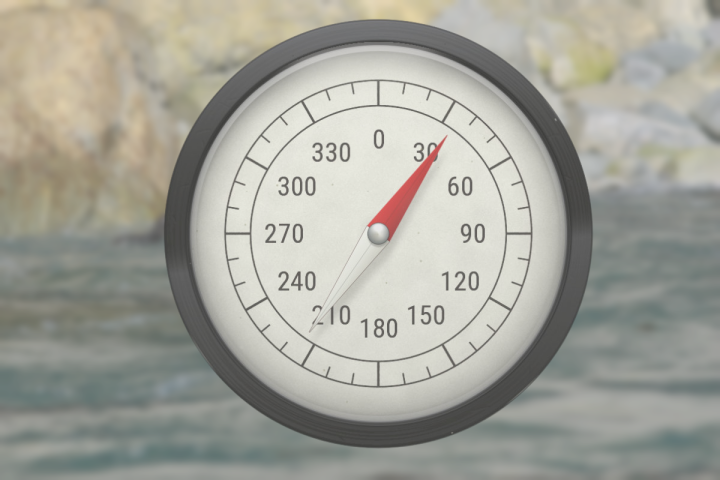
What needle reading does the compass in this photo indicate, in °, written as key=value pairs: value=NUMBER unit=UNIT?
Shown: value=35 unit=°
